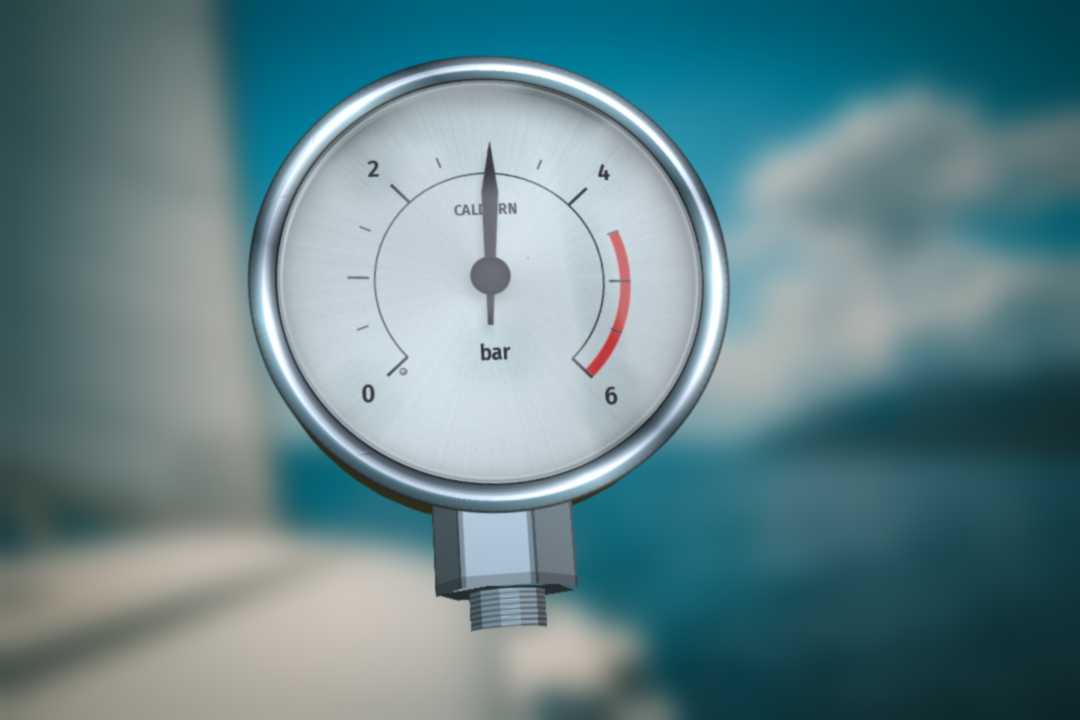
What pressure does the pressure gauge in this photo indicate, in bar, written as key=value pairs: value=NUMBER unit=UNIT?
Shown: value=3 unit=bar
